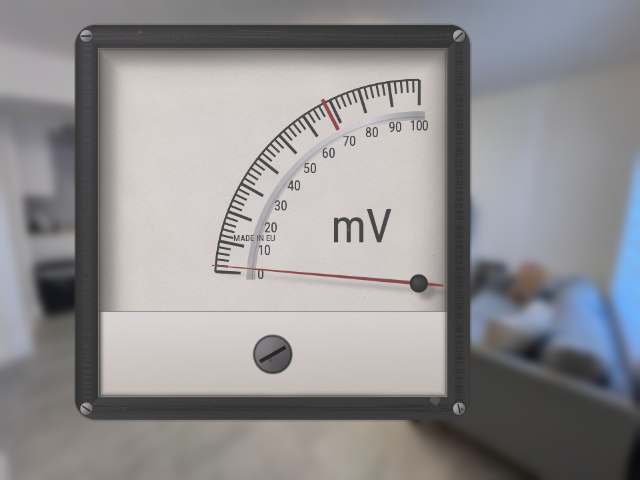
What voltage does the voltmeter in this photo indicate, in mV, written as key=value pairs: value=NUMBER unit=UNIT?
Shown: value=2 unit=mV
